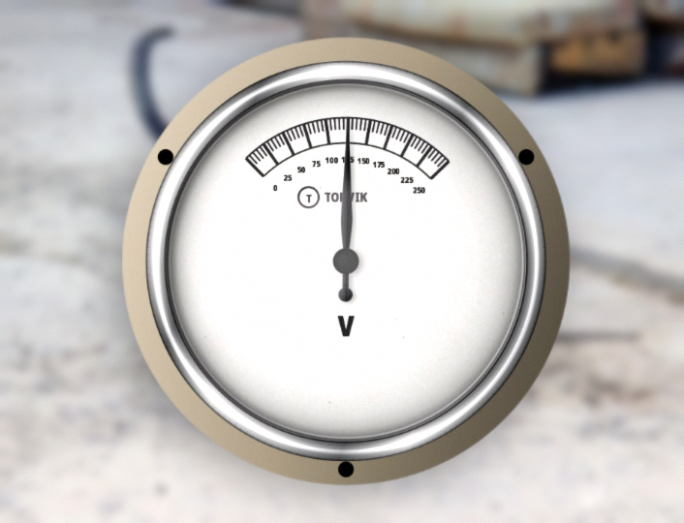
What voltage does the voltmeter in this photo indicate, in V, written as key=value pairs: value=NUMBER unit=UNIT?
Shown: value=125 unit=V
